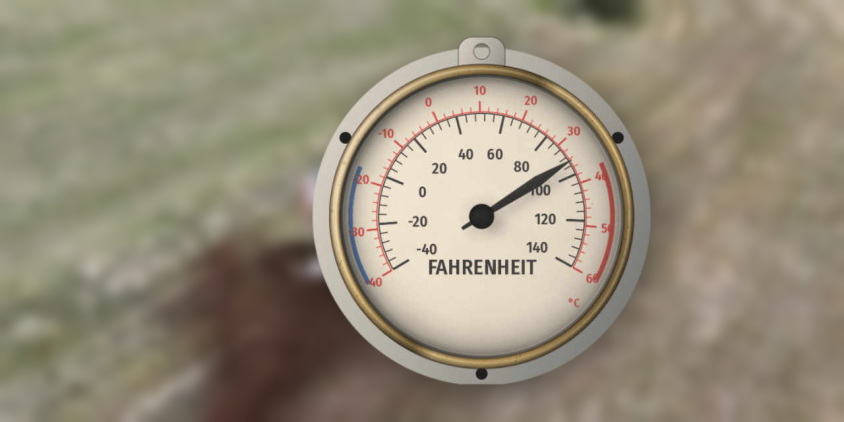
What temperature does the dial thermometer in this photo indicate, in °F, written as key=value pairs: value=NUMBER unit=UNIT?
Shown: value=94 unit=°F
